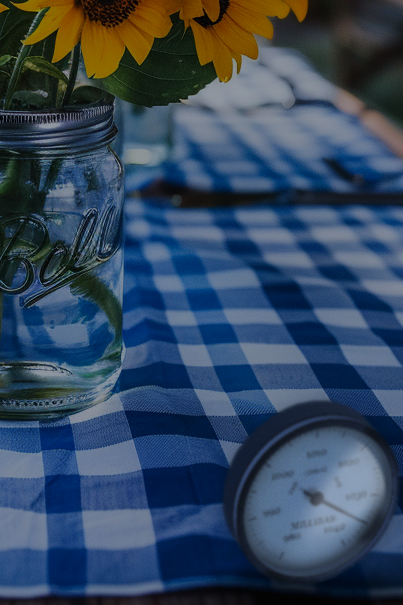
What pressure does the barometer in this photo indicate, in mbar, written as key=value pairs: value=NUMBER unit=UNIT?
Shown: value=1035 unit=mbar
